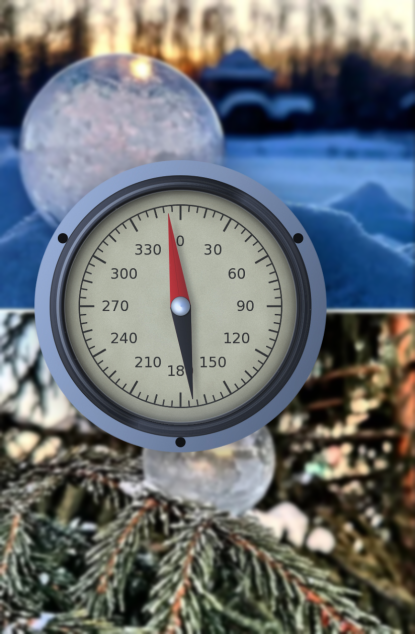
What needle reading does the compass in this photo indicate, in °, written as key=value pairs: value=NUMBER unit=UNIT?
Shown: value=352.5 unit=°
